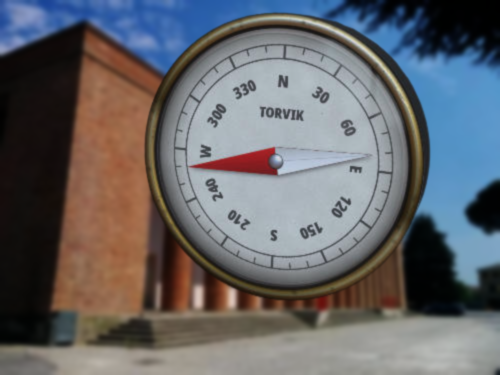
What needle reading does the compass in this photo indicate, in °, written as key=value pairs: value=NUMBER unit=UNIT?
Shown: value=260 unit=°
